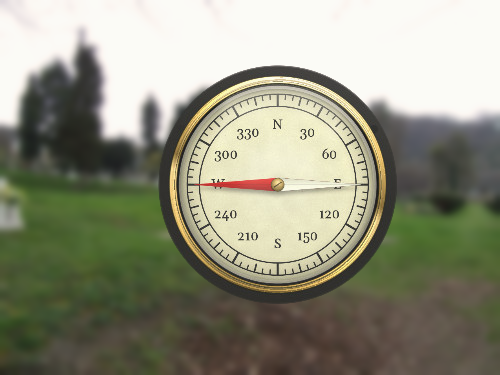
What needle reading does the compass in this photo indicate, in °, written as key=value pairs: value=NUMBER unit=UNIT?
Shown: value=270 unit=°
